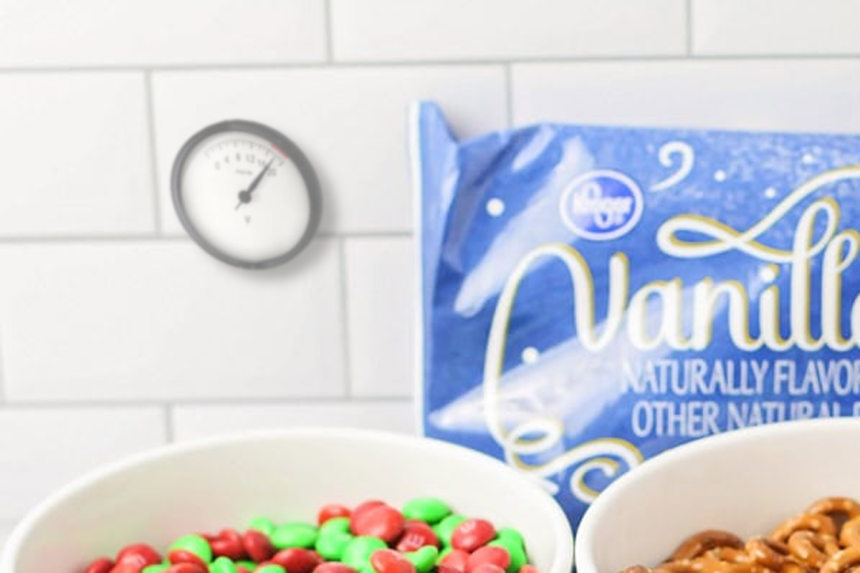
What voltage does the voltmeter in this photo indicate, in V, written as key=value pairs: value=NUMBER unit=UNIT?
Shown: value=18 unit=V
